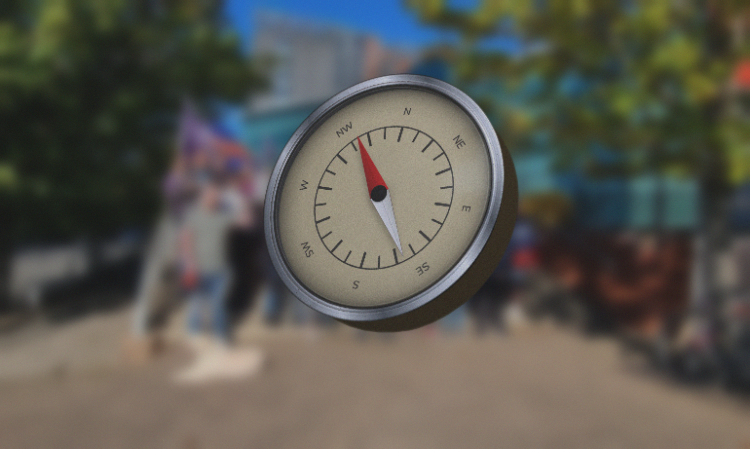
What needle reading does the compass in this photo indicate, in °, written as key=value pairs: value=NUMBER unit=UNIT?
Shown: value=322.5 unit=°
